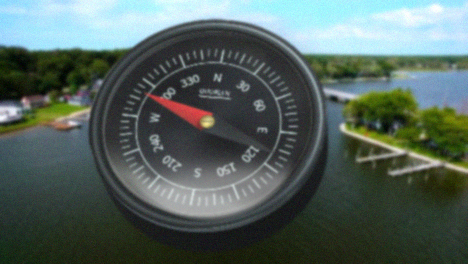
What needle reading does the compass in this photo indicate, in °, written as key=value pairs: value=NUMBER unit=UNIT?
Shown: value=290 unit=°
